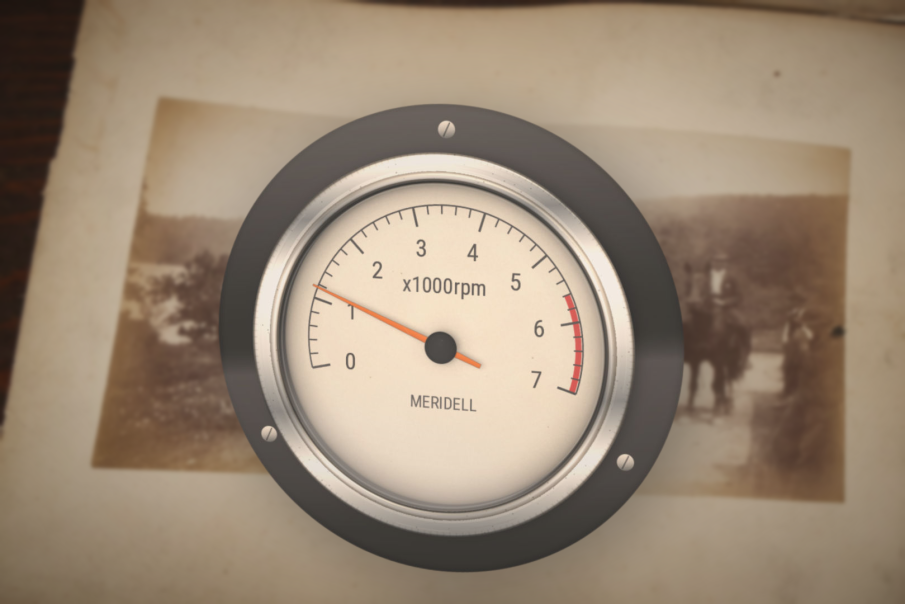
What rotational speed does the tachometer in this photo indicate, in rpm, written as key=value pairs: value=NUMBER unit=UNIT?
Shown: value=1200 unit=rpm
